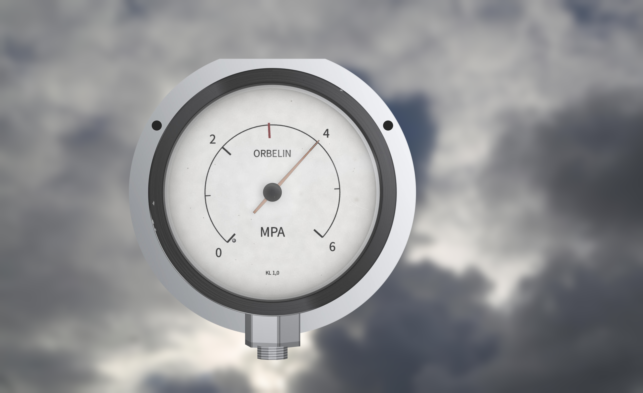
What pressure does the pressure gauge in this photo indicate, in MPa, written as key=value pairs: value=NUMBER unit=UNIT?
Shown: value=4 unit=MPa
